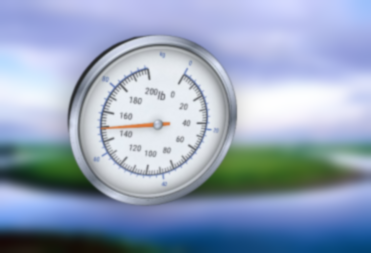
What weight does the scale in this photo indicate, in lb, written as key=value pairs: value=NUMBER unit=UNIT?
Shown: value=150 unit=lb
